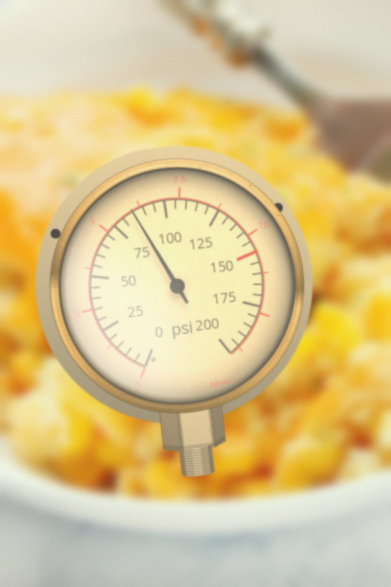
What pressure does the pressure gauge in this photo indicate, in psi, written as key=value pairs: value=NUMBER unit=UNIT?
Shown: value=85 unit=psi
